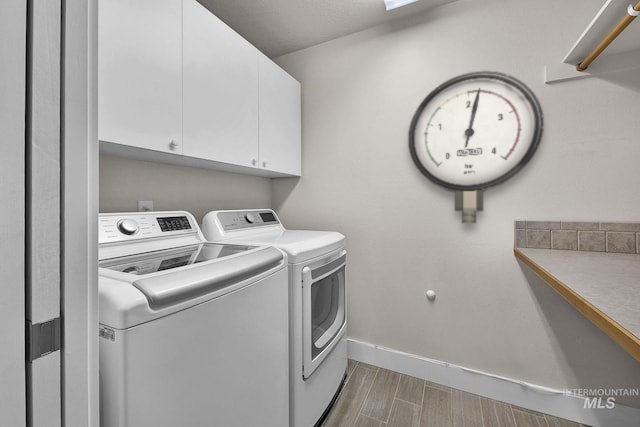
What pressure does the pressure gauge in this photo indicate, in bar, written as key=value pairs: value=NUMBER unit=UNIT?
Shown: value=2.2 unit=bar
